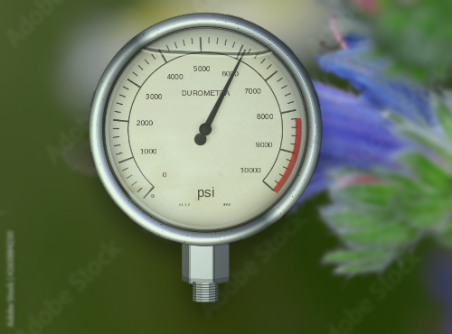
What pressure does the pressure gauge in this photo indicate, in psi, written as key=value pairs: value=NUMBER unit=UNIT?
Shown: value=6100 unit=psi
